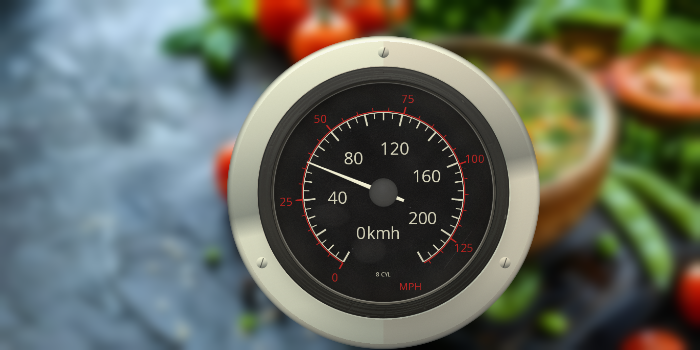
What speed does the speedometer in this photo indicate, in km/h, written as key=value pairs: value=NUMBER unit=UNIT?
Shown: value=60 unit=km/h
